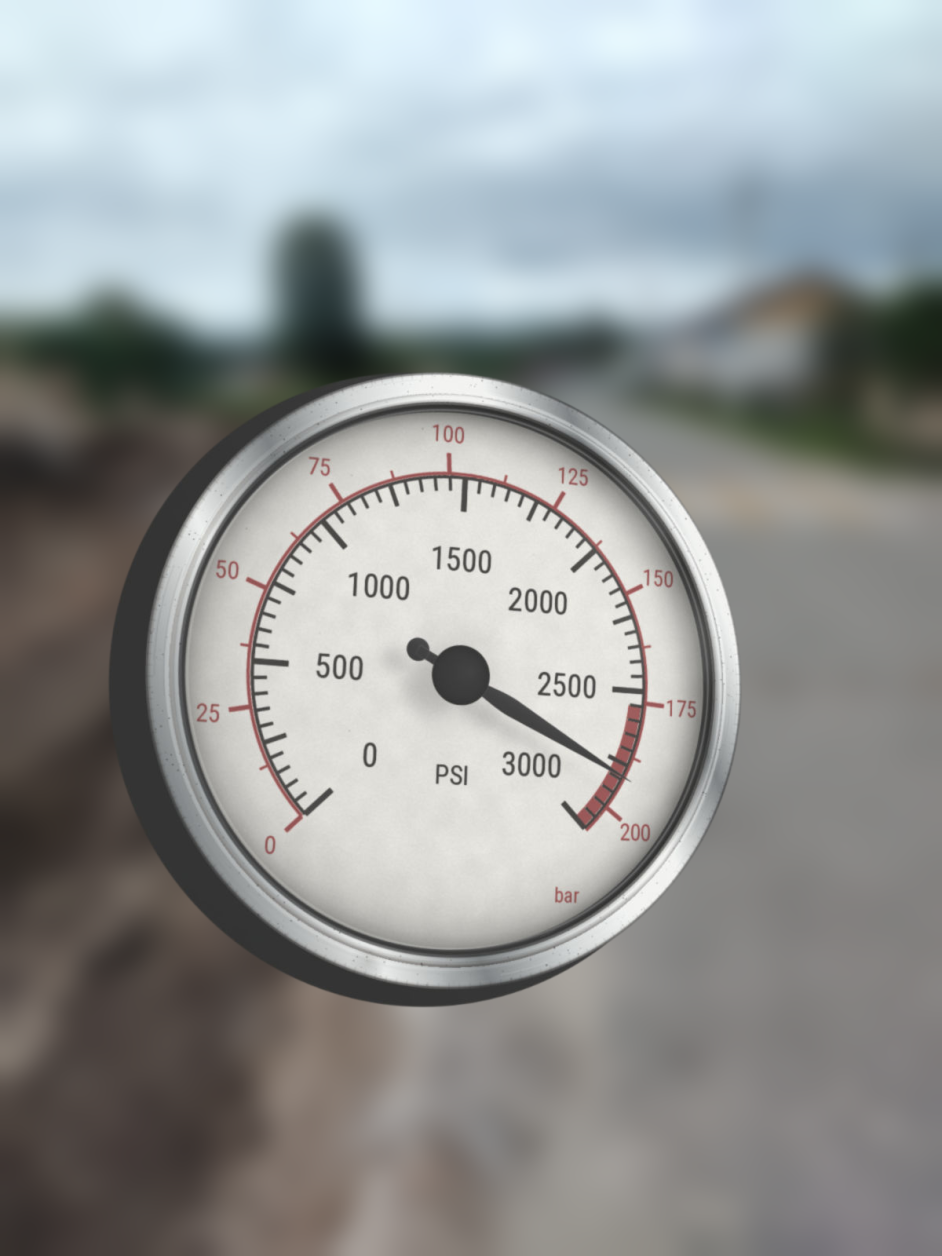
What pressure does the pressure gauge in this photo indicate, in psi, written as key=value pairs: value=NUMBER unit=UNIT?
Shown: value=2800 unit=psi
